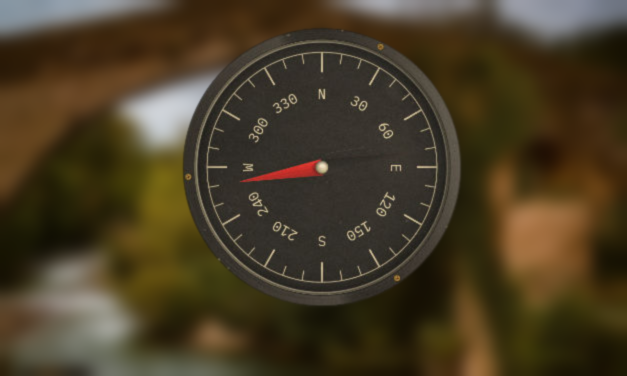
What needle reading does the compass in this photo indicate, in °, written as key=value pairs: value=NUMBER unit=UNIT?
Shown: value=260 unit=°
